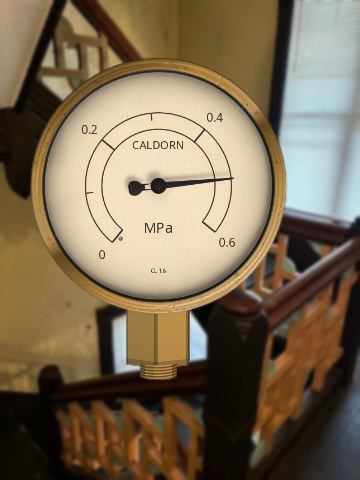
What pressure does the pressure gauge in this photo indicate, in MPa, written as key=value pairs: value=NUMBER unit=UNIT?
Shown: value=0.5 unit=MPa
